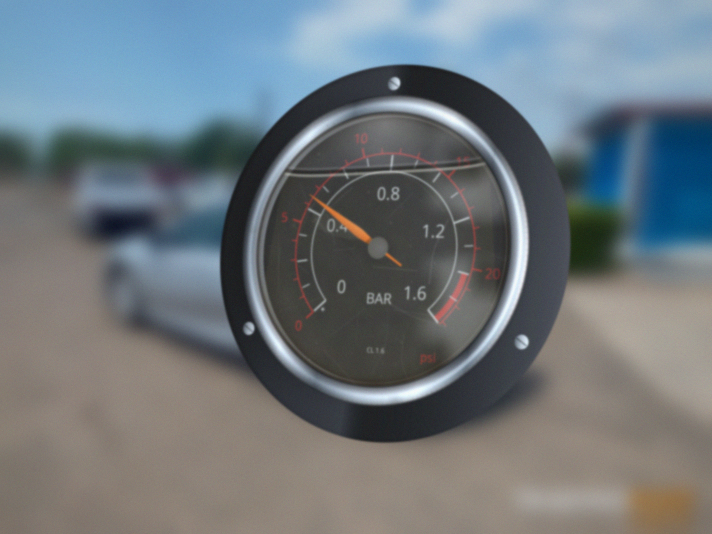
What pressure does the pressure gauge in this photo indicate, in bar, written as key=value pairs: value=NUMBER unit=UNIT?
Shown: value=0.45 unit=bar
